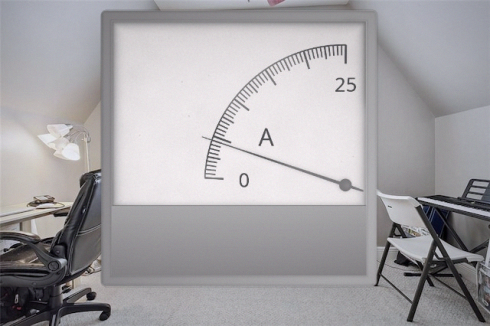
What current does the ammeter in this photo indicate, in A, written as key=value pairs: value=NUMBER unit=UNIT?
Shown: value=4.5 unit=A
